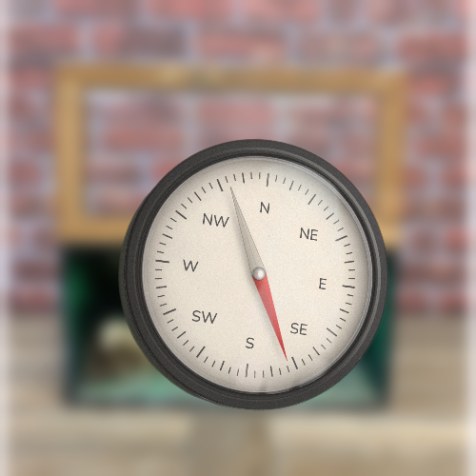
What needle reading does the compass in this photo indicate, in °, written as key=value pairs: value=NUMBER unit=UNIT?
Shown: value=155 unit=°
